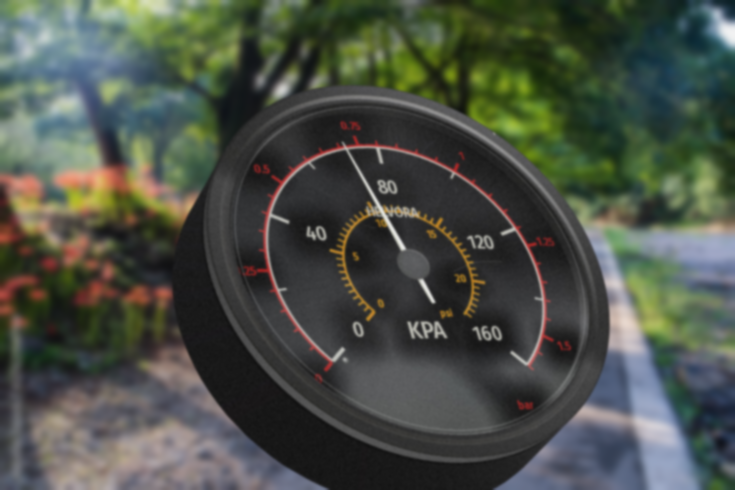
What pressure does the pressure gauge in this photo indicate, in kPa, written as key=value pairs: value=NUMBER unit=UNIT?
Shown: value=70 unit=kPa
